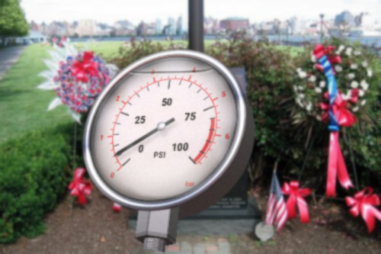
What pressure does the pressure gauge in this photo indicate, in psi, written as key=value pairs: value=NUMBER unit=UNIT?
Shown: value=5 unit=psi
